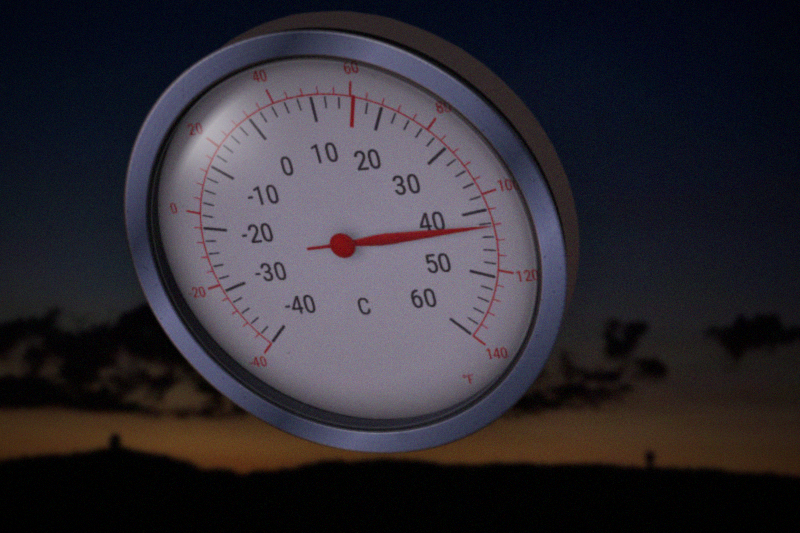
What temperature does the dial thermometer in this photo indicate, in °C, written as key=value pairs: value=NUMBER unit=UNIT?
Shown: value=42 unit=°C
